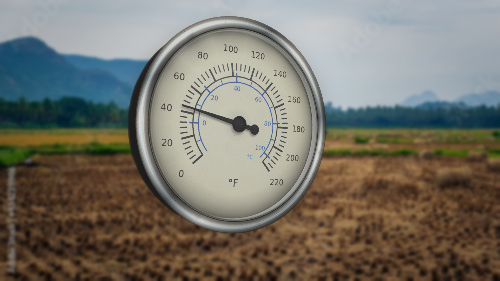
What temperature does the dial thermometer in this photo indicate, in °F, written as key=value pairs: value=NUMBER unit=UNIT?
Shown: value=44 unit=°F
